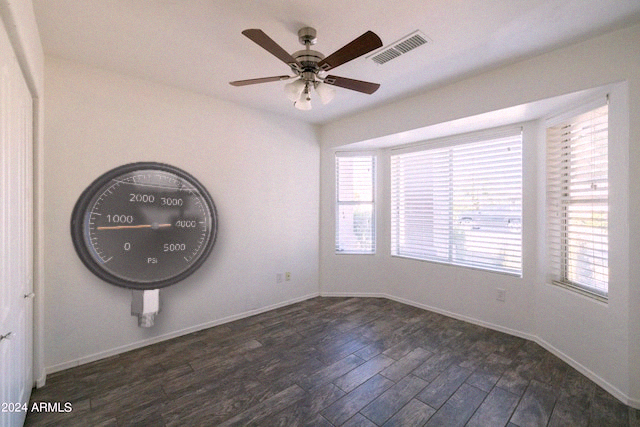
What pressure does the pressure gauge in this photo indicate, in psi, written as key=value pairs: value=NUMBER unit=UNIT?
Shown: value=700 unit=psi
